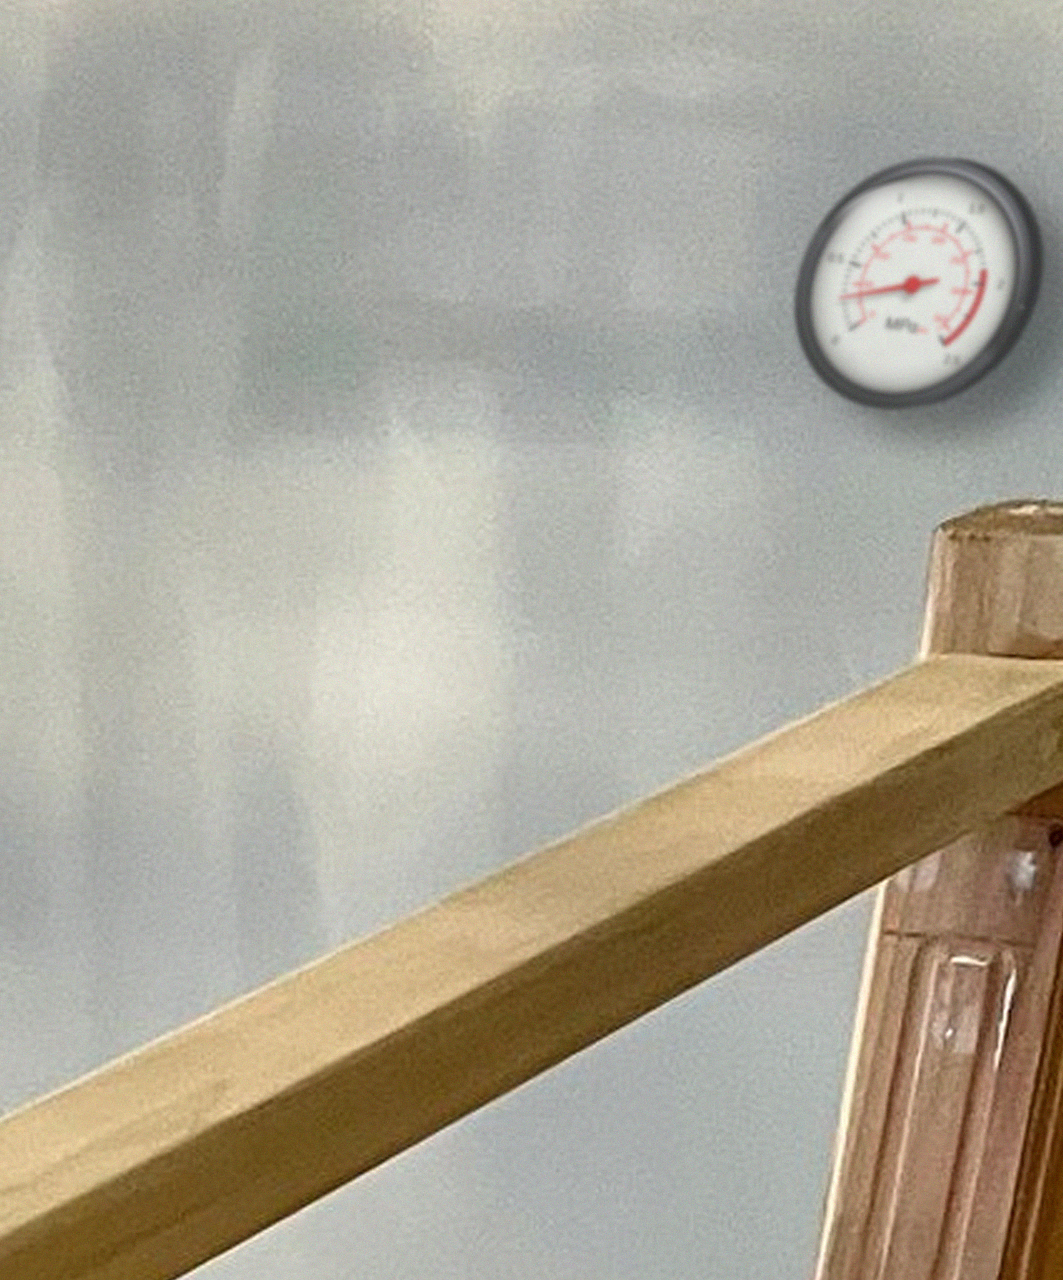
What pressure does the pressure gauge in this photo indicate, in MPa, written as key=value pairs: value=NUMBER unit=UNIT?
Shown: value=0.25 unit=MPa
